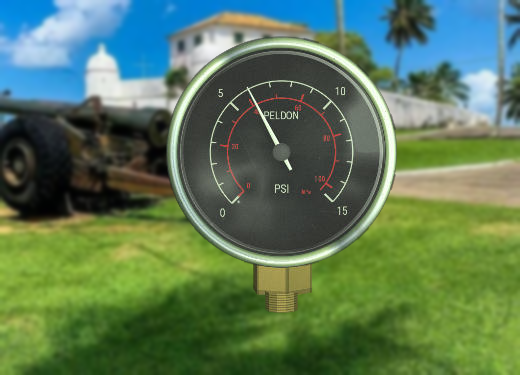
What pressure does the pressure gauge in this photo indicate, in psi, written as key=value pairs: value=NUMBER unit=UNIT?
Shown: value=6 unit=psi
